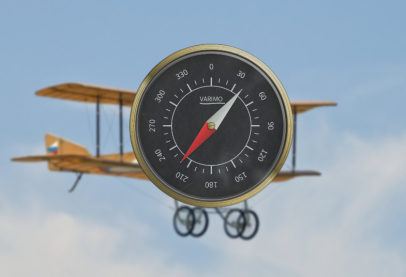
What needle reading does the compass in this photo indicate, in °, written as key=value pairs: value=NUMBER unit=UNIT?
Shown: value=220 unit=°
